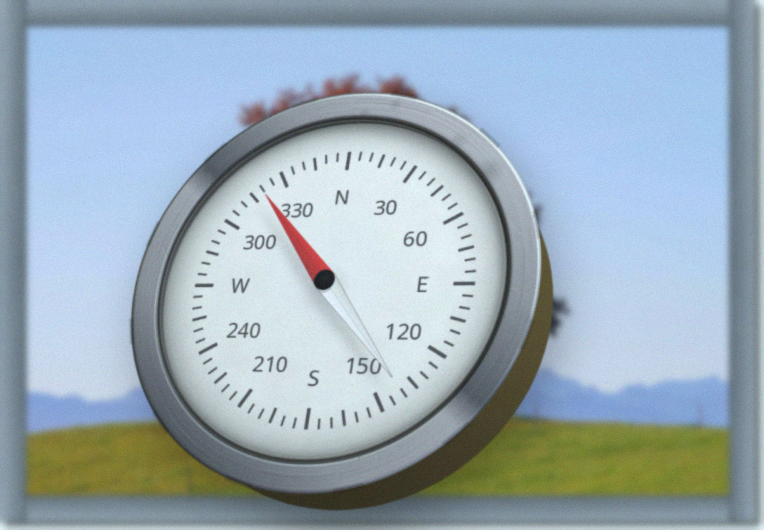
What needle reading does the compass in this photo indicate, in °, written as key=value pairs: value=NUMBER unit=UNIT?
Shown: value=320 unit=°
